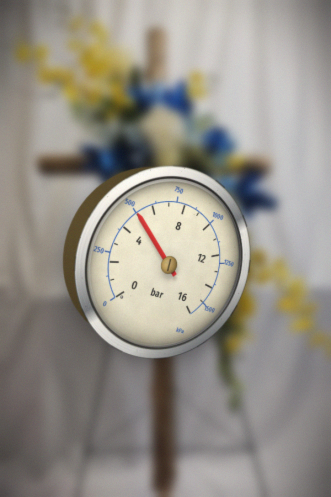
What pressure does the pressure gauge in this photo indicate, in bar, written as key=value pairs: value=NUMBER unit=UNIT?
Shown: value=5 unit=bar
